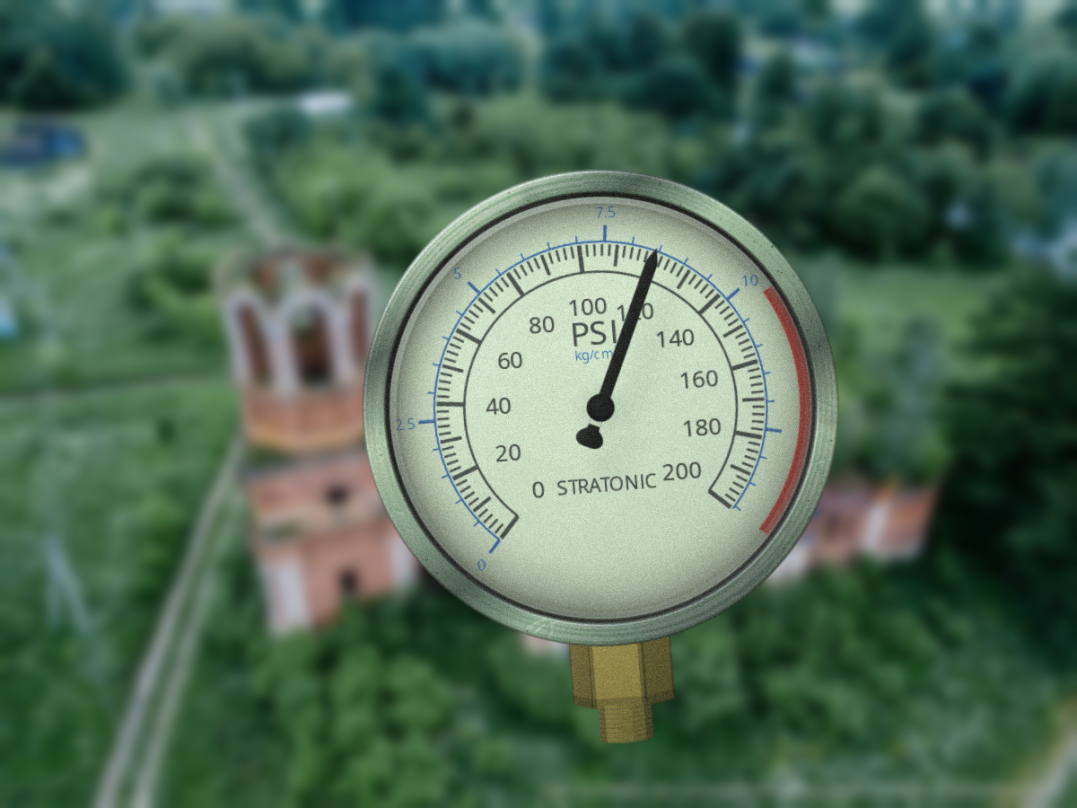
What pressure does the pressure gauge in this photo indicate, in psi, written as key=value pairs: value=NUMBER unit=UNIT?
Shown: value=120 unit=psi
